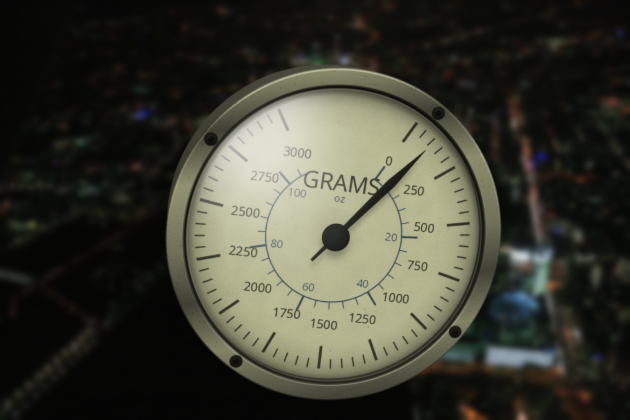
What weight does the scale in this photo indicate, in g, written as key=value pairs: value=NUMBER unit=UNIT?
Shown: value=100 unit=g
